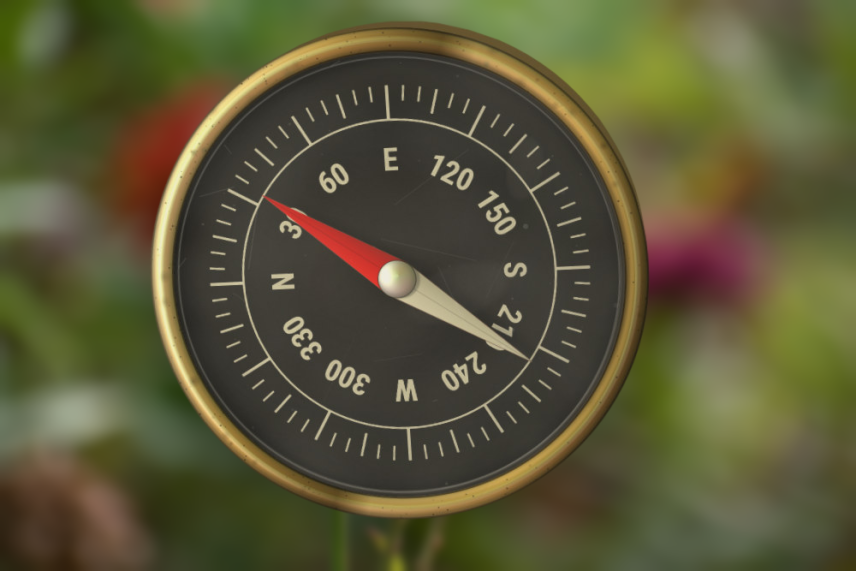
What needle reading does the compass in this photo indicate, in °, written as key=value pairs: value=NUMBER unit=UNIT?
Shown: value=35 unit=°
